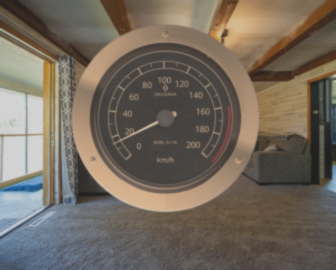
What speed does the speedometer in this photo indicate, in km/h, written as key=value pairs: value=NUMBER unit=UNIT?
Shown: value=15 unit=km/h
